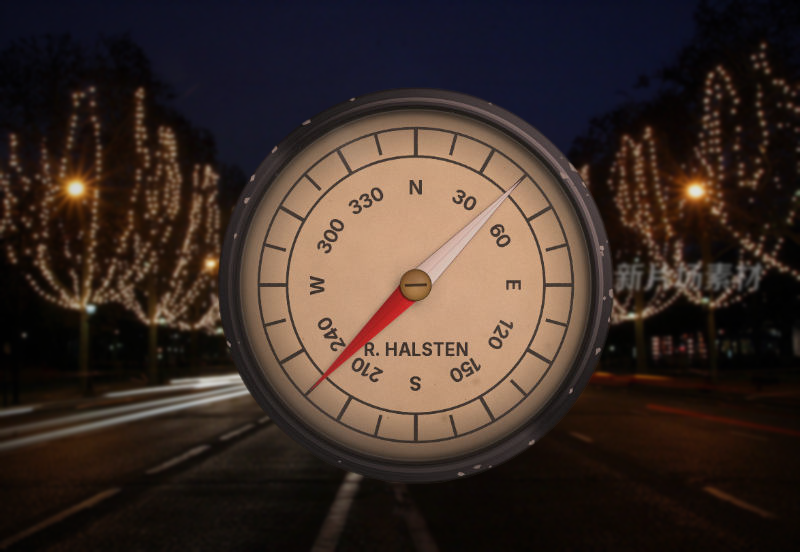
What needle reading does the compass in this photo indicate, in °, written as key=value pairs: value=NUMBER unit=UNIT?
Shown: value=225 unit=°
